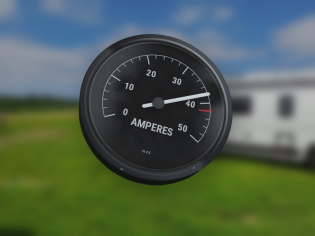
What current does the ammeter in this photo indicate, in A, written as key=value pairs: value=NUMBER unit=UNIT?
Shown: value=38 unit=A
